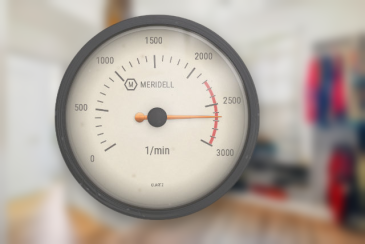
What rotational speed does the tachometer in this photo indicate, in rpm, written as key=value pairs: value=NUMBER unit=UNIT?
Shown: value=2650 unit=rpm
